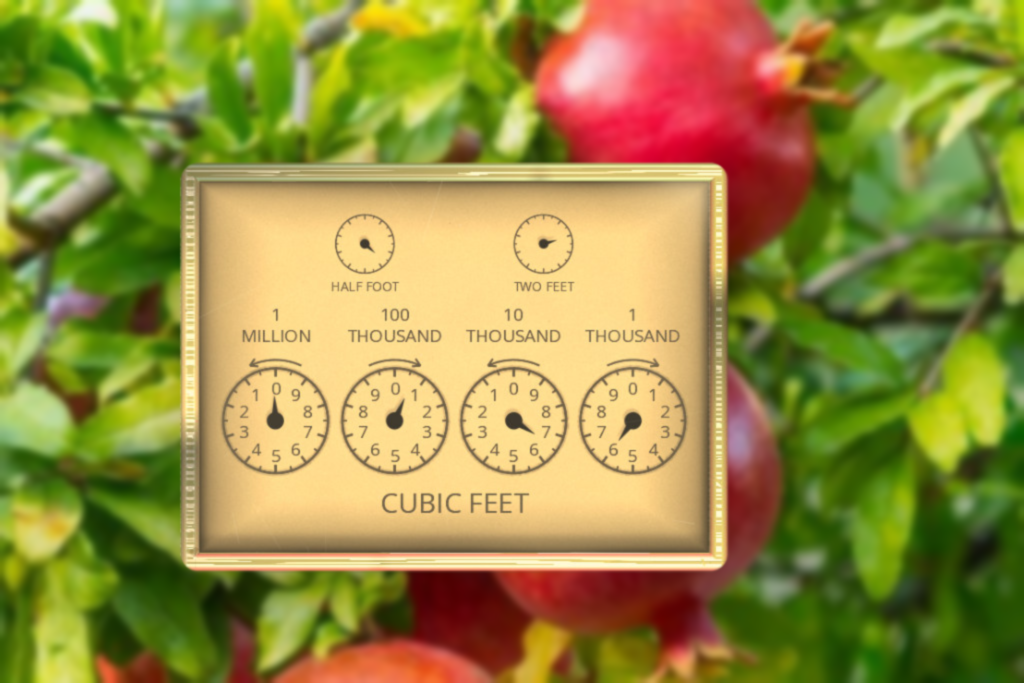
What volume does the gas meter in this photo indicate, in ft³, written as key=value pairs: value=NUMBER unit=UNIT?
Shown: value=6600 unit=ft³
